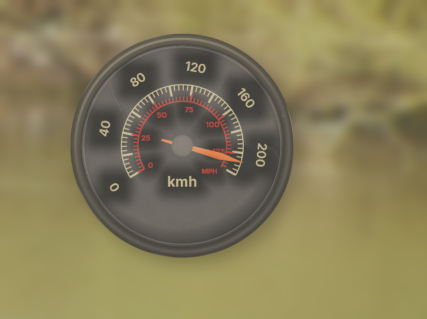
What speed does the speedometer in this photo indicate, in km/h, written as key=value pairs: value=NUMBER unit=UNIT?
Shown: value=208 unit=km/h
